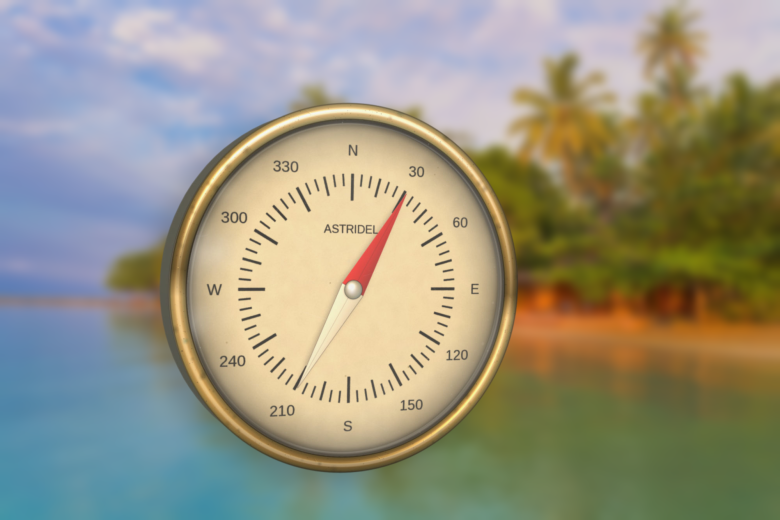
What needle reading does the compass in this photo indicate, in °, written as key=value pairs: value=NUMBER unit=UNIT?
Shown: value=30 unit=°
